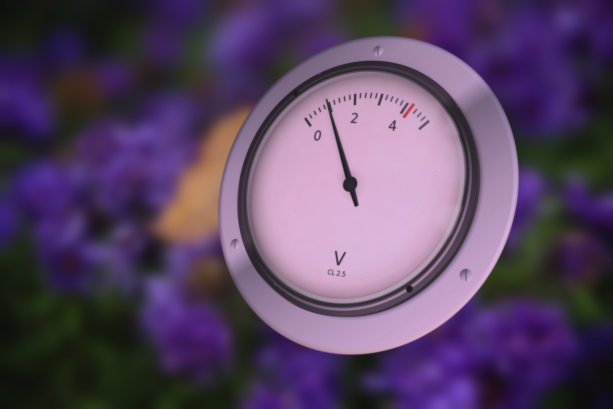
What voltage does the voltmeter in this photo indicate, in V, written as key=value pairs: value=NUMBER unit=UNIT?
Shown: value=1 unit=V
